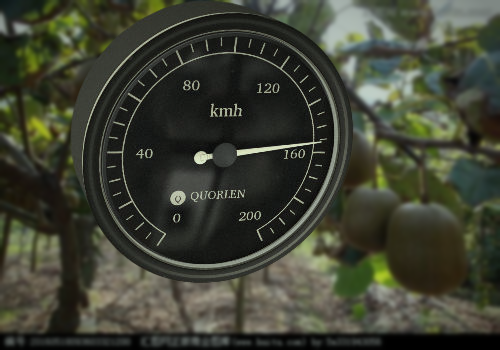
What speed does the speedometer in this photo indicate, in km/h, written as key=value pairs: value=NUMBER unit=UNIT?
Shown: value=155 unit=km/h
